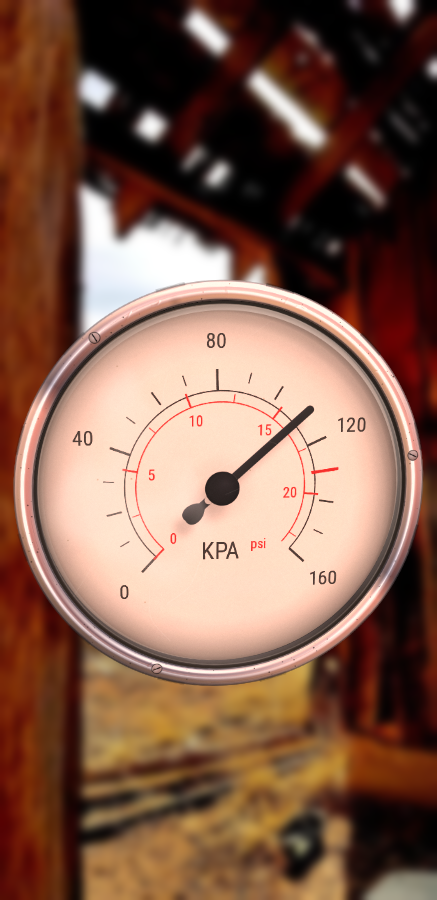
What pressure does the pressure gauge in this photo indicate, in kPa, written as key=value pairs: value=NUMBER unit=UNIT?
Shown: value=110 unit=kPa
